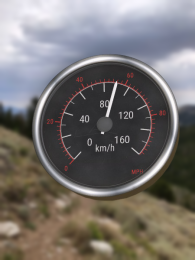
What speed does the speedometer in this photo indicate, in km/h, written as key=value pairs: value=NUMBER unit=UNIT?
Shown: value=90 unit=km/h
